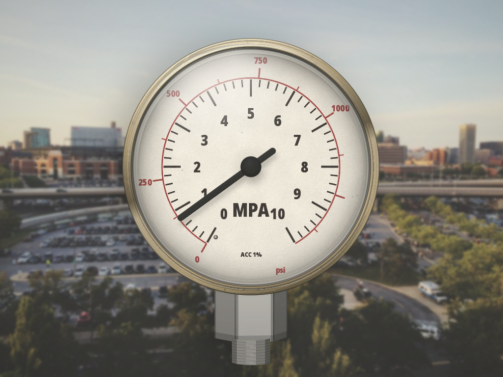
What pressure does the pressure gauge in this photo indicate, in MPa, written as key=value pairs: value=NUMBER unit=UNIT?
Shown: value=0.8 unit=MPa
